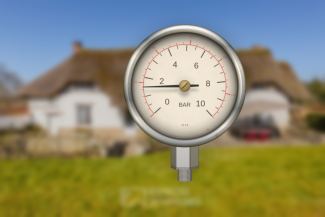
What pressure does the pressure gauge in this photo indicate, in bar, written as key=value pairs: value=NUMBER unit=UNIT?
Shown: value=1.5 unit=bar
